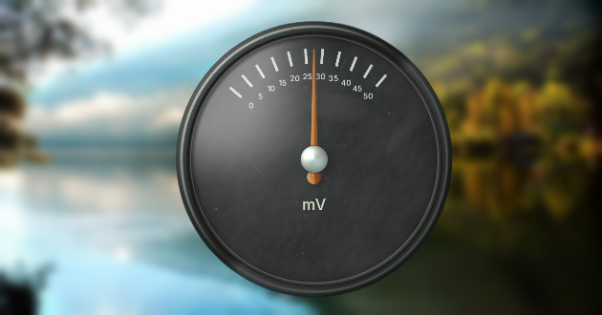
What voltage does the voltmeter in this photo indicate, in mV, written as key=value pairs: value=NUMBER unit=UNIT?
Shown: value=27.5 unit=mV
